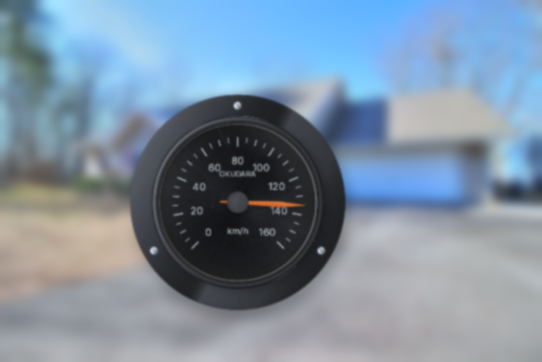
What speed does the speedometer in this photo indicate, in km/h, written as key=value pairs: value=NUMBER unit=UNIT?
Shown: value=135 unit=km/h
